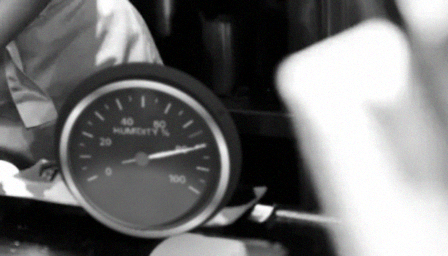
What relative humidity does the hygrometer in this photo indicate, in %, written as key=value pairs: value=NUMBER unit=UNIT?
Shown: value=80 unit=%
